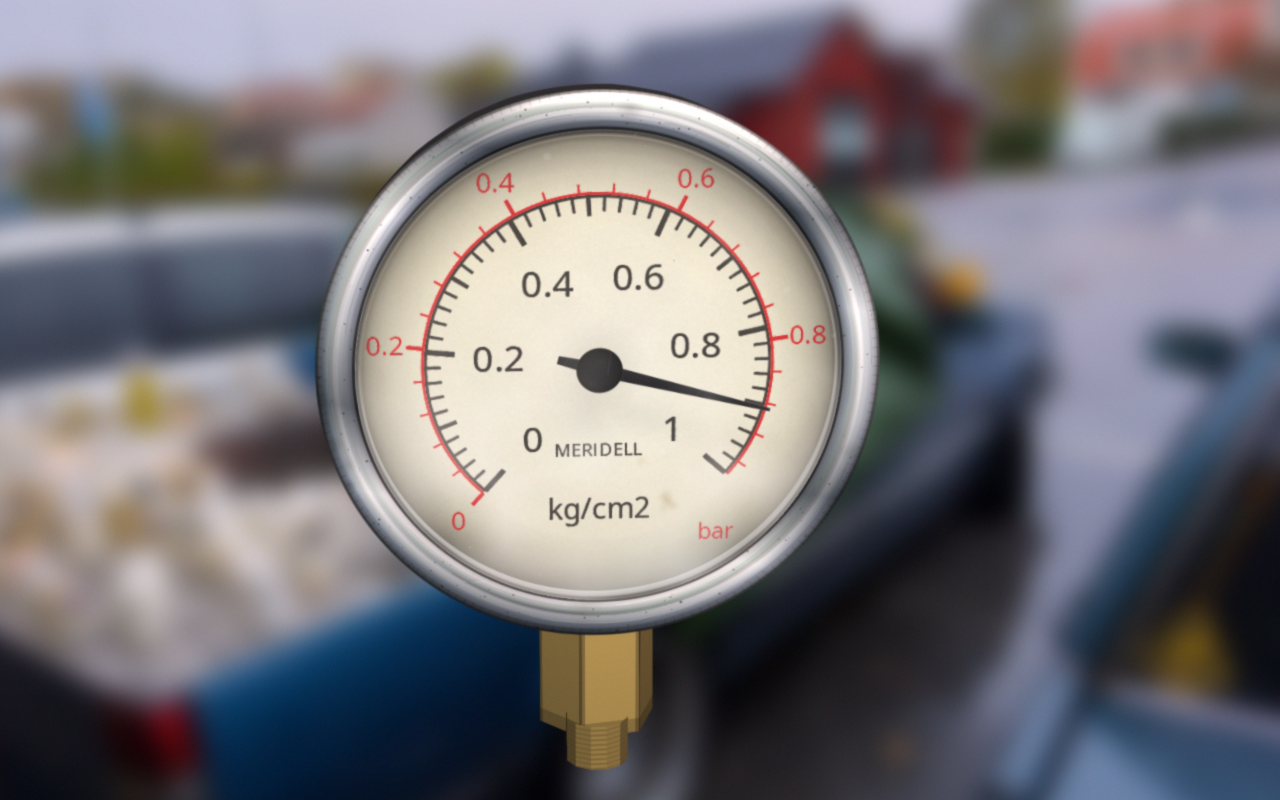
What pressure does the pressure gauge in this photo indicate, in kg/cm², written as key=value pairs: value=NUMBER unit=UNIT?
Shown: value=0.9 unit=kg/cm²
